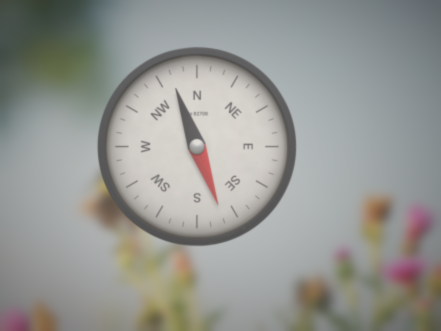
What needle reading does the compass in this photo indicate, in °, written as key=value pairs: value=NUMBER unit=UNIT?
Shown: value=160 unit=°
